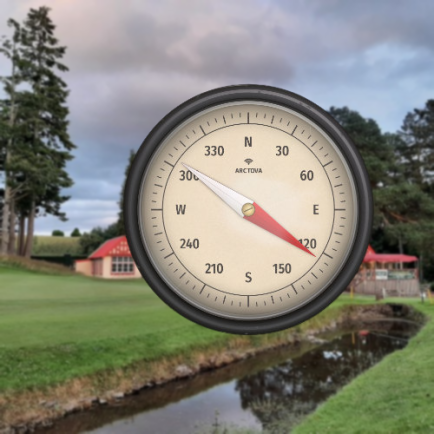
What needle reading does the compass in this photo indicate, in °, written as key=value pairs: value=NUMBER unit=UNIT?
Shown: value=125 unit=°
